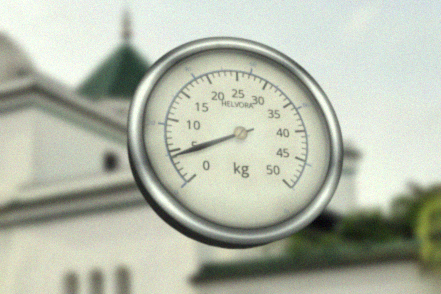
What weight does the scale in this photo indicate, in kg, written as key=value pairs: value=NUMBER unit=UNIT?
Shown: value=4 unit=kg
